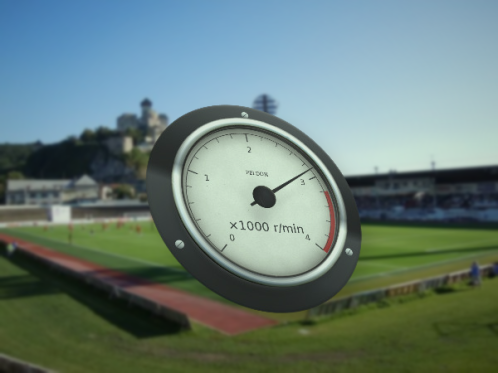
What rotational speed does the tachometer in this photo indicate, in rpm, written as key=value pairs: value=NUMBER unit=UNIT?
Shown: value=2900 unit=rpm
